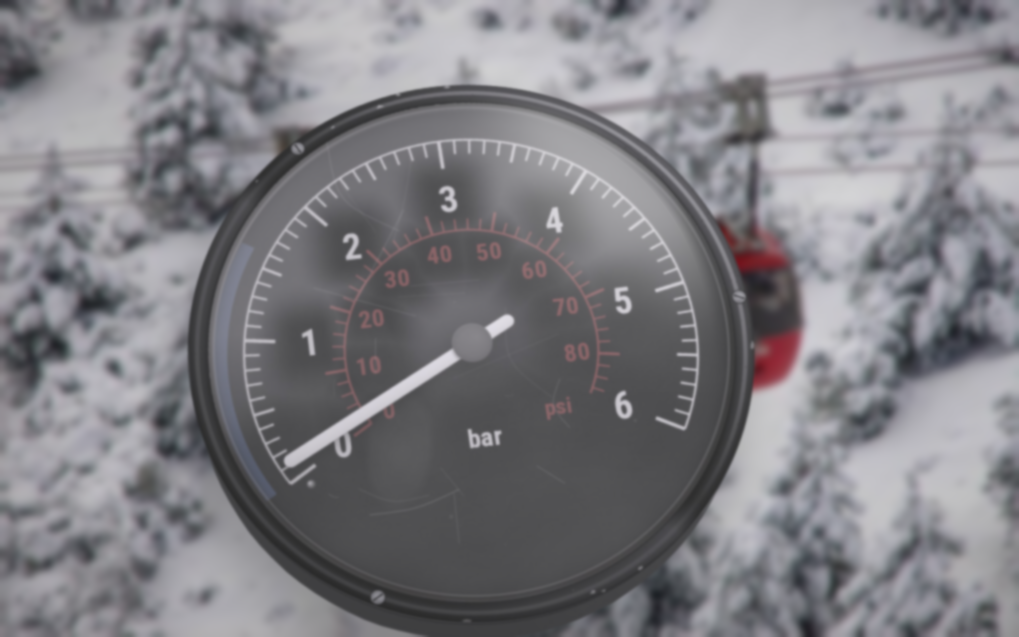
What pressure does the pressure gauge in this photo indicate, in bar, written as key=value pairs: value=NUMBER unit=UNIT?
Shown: value=0.1 unit=bar
